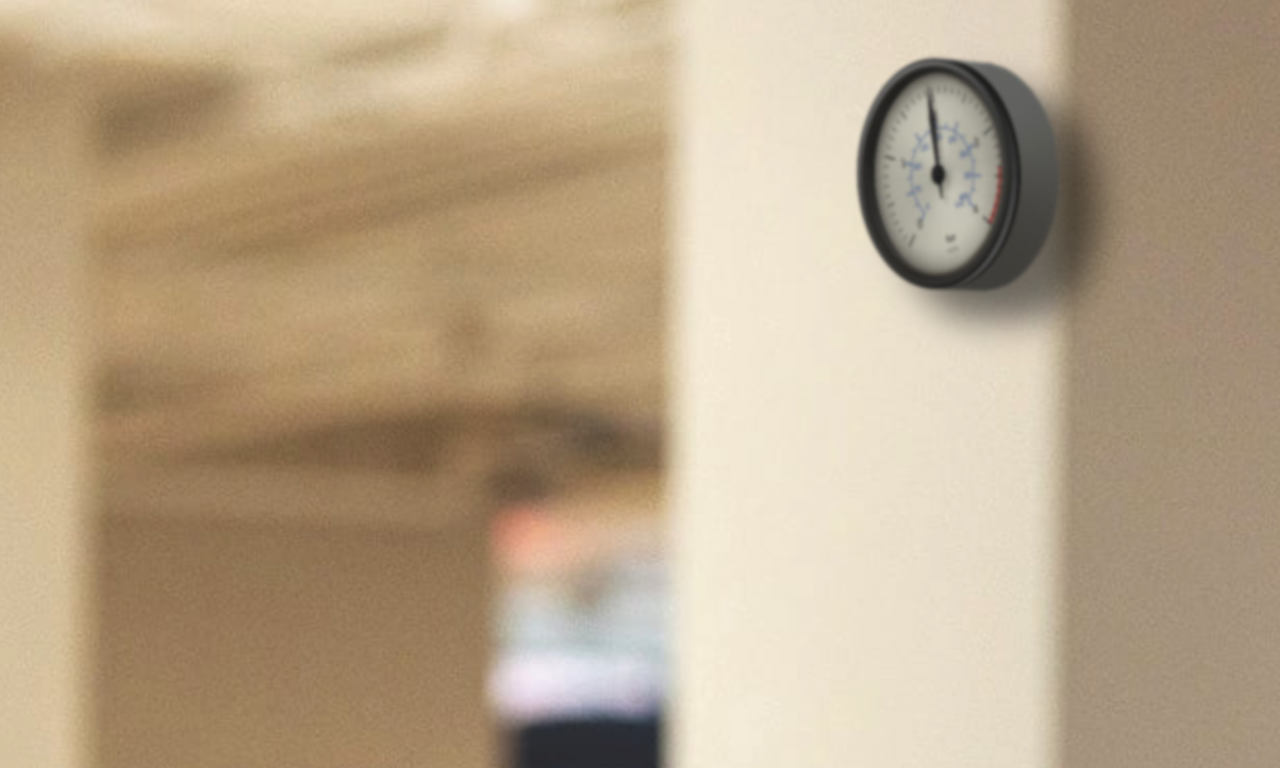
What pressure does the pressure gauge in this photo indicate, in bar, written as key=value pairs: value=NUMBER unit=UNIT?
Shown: value=2 unit=bar
